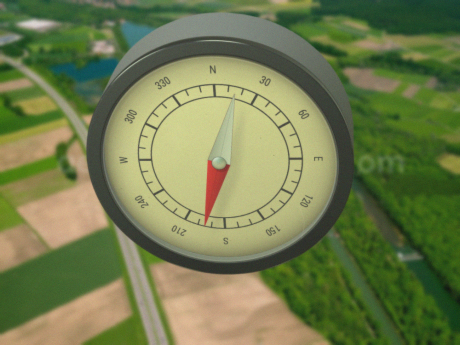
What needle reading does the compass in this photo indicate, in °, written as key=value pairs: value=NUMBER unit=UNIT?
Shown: value=195 unit=°
